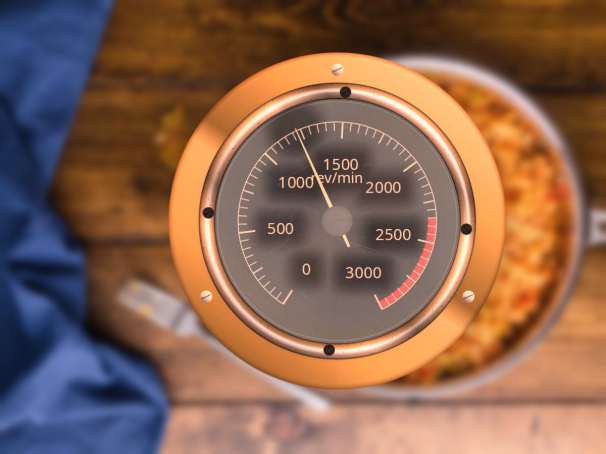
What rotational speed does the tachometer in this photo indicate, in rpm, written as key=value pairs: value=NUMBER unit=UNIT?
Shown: value=1225 unit=rpm
